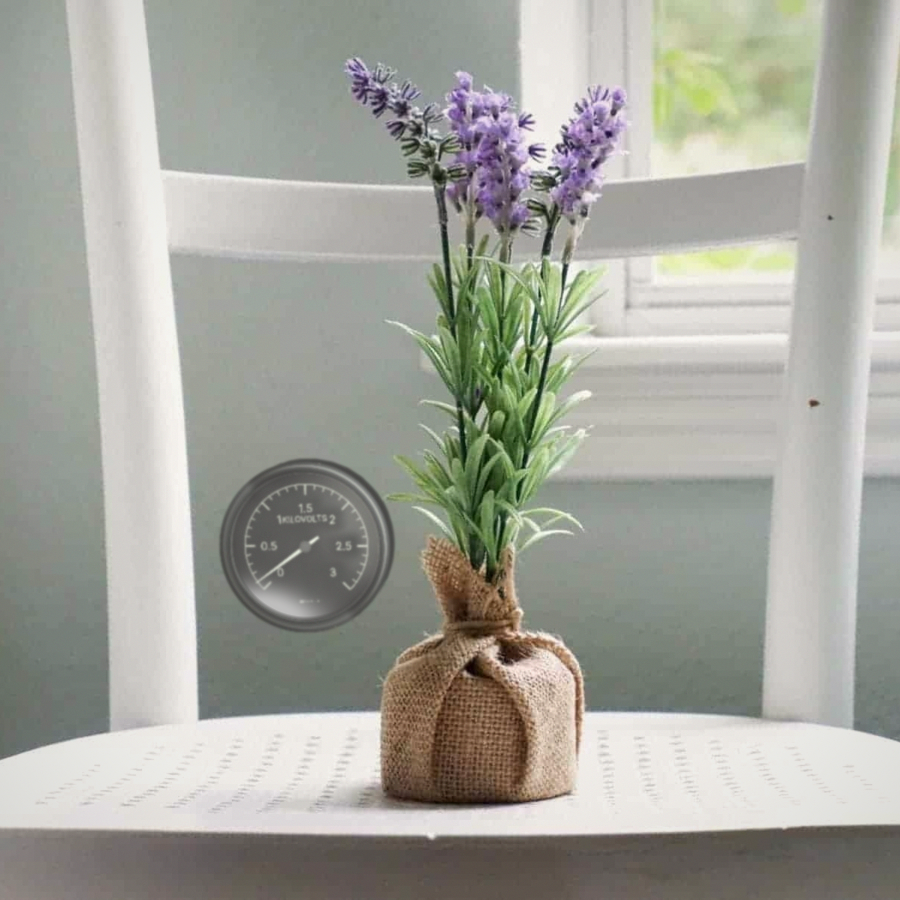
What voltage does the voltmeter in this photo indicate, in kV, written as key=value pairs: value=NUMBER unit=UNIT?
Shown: value=0.1 unit=kV
